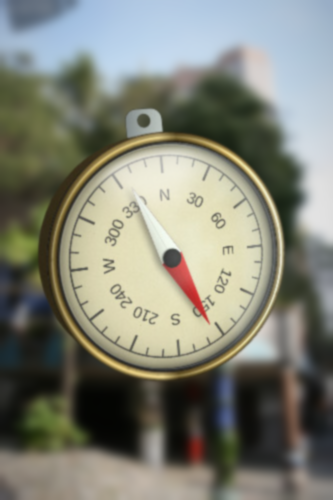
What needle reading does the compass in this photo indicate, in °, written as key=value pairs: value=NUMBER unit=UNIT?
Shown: value=155 unit=°
